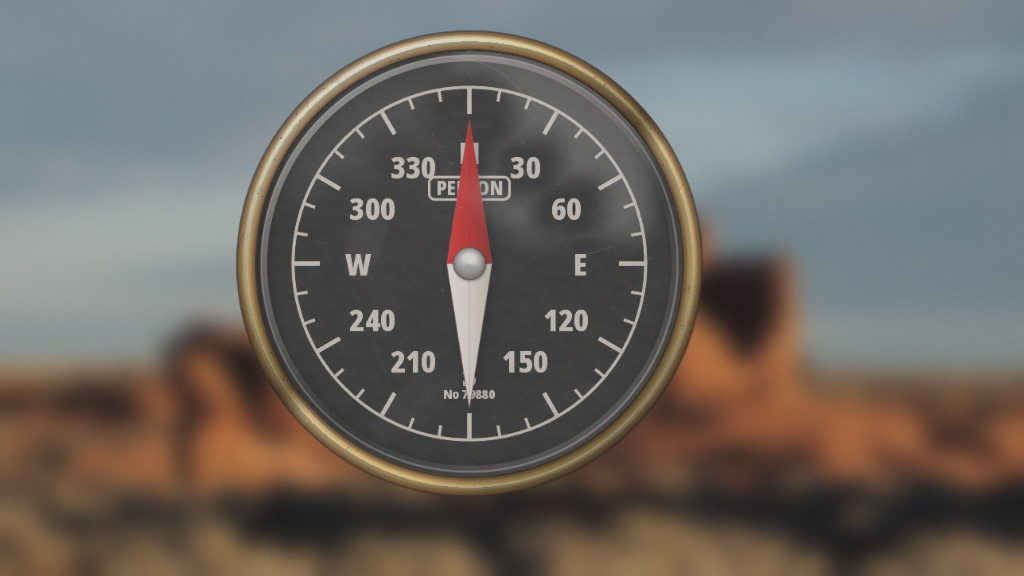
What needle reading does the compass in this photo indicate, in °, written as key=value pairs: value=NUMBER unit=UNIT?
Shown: value=0 unit=°
